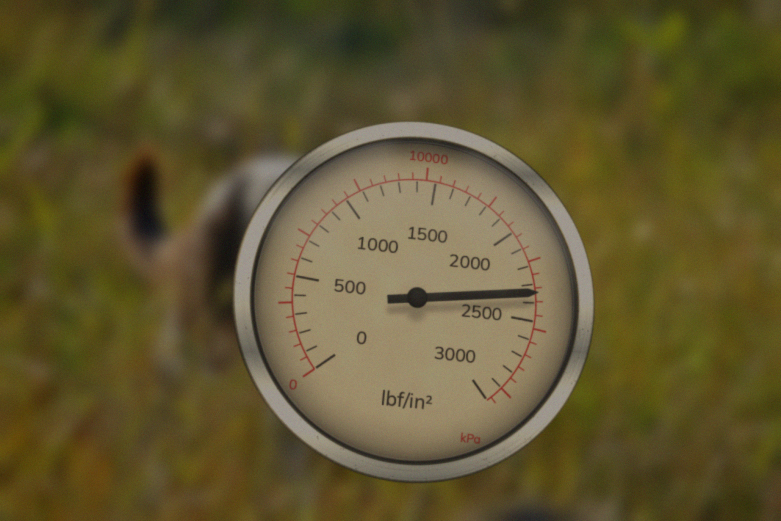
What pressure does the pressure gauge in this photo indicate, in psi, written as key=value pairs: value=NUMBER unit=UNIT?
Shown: value=2350 unit=psi
